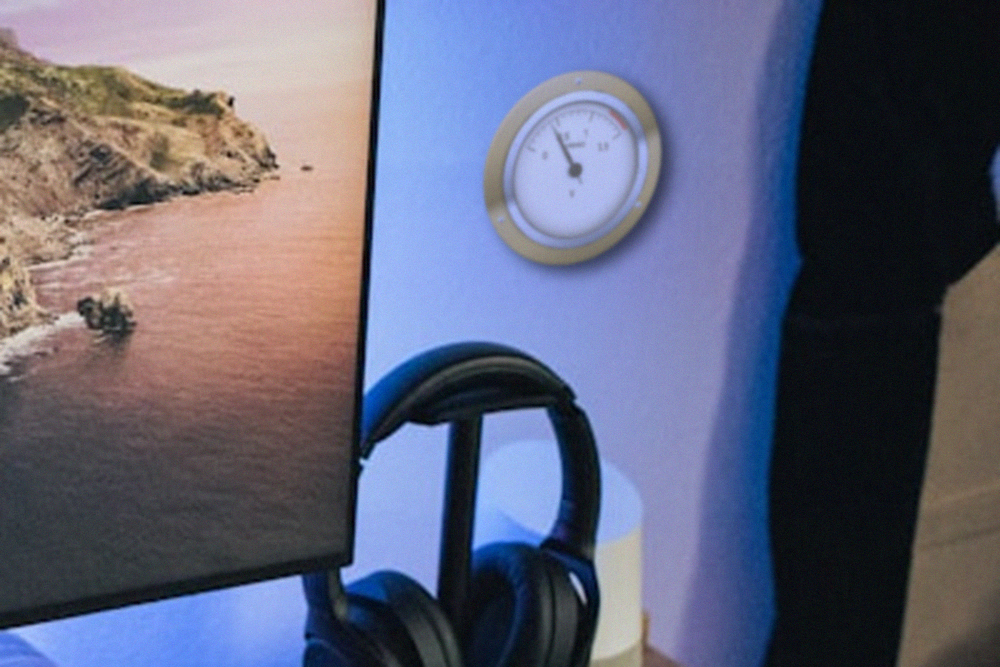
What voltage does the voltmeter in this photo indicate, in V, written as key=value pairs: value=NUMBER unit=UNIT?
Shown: value=0.4 unit=V
